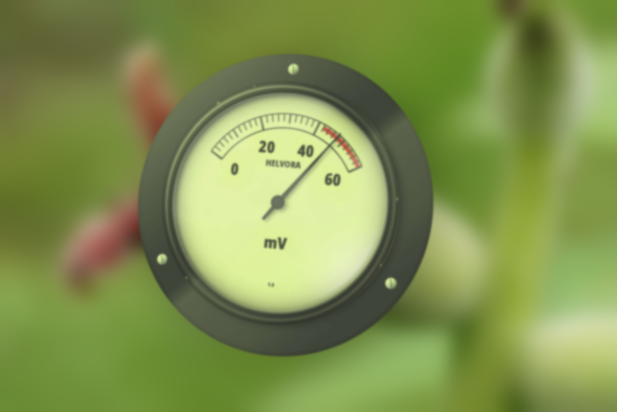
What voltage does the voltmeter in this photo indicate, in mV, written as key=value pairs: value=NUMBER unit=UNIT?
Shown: value=48 unit=mV
